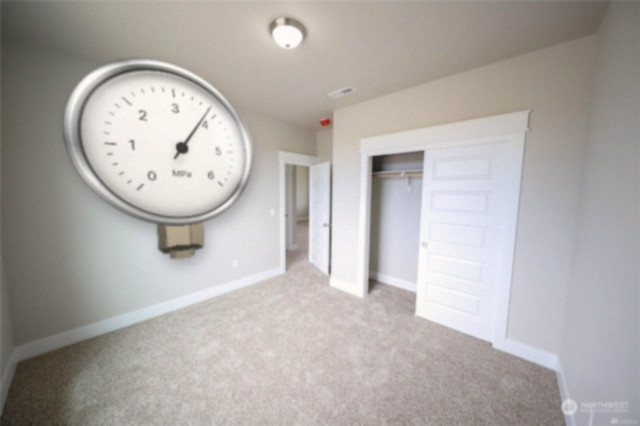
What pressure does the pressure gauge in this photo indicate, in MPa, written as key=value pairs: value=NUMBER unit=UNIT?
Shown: value=3.8 unit=MPa
